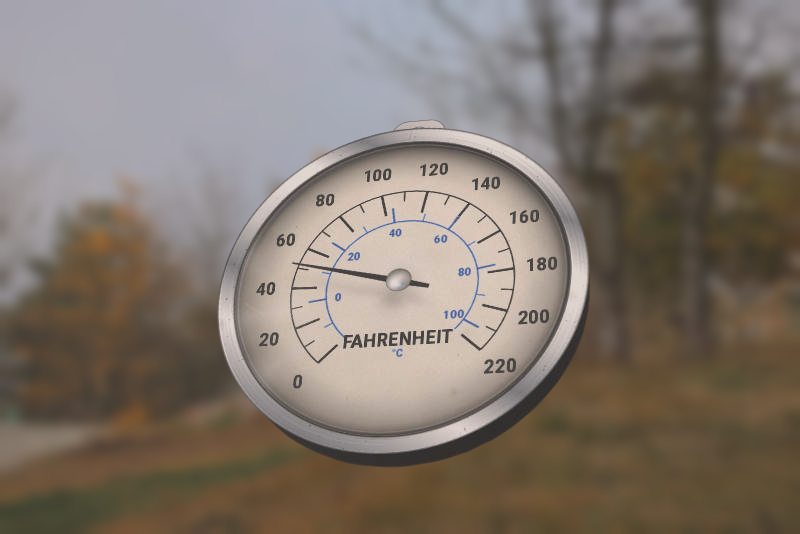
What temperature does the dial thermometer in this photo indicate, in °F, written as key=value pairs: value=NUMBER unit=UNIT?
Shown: value=50 unit=°F
